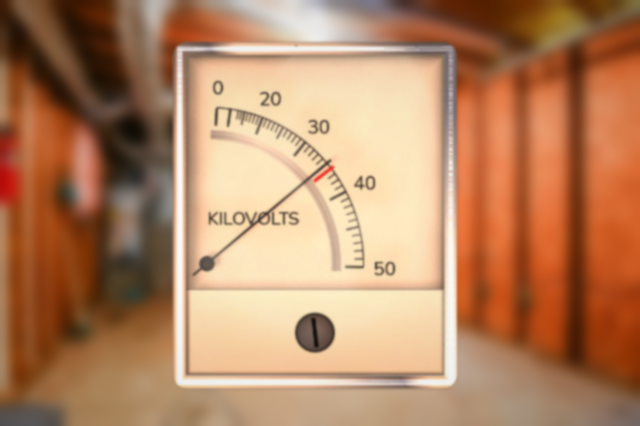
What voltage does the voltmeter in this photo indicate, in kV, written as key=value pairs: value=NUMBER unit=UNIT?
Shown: value=35 unit=kV
